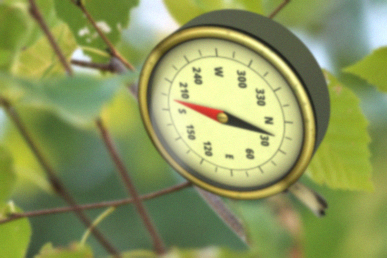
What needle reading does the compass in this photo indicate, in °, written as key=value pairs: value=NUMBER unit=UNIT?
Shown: value=195 unit=°
